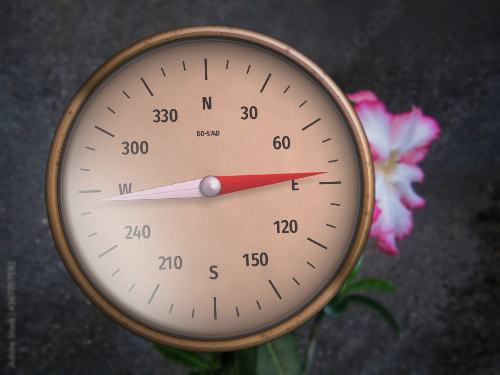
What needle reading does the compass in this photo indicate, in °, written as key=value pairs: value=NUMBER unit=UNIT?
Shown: value=85 unit=°
